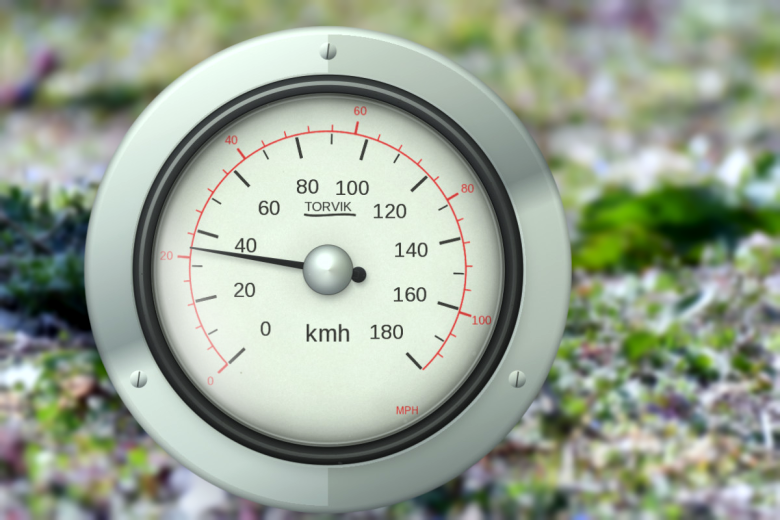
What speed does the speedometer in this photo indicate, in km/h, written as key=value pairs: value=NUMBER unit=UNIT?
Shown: value=35 unit=km/h
